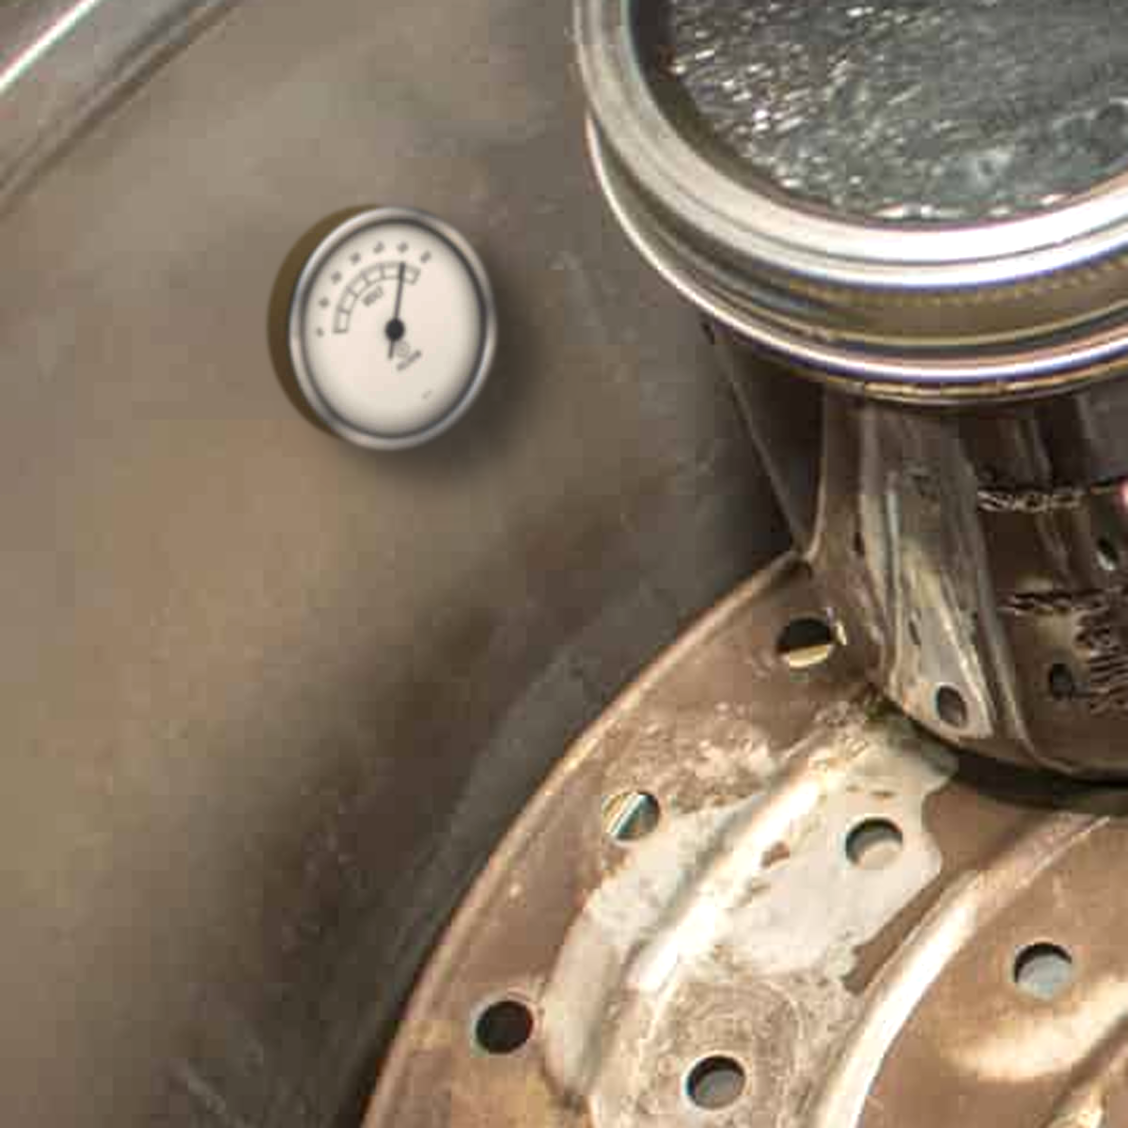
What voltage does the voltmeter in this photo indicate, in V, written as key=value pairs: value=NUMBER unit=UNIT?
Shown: value=50 unit=V
